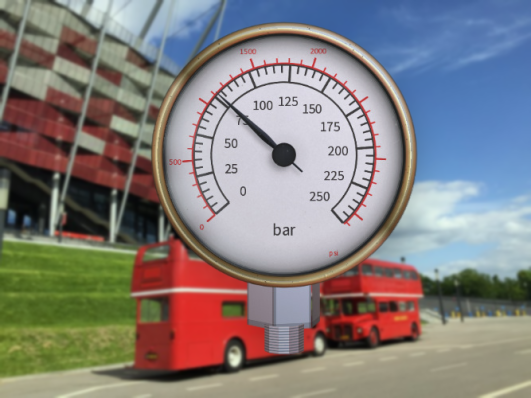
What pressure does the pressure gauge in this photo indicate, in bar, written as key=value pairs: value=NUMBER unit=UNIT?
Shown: value=77.5 unit=bar
